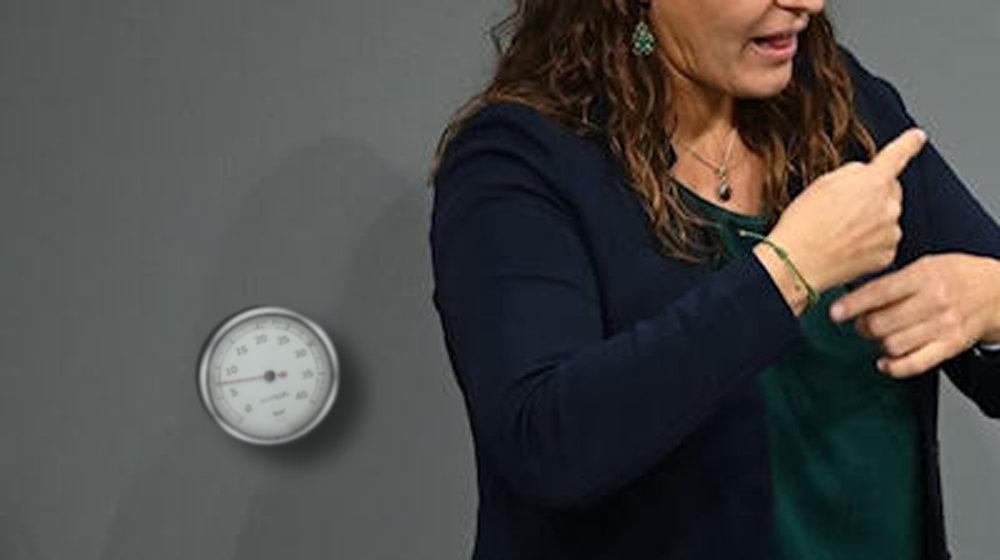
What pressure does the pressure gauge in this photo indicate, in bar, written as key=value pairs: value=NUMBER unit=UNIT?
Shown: value=7.5 unit=bar
